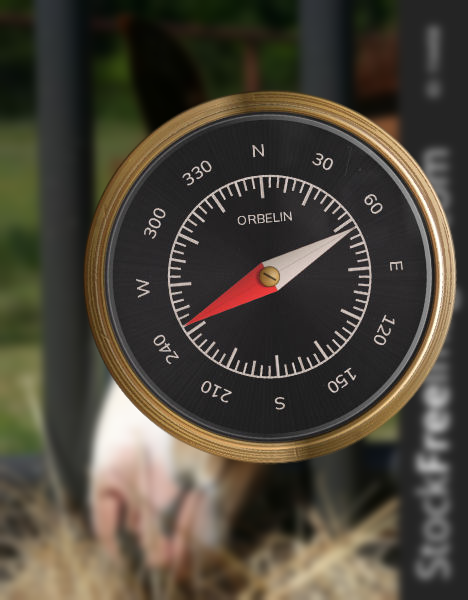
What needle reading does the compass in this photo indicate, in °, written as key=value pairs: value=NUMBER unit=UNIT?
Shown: value=245 unit=°
